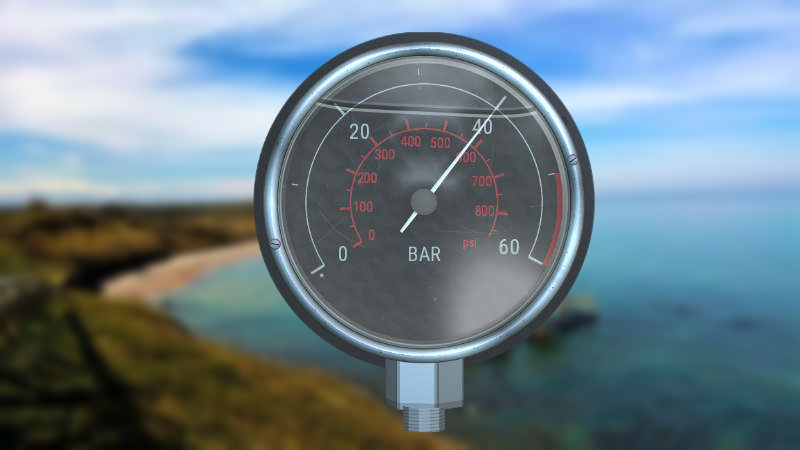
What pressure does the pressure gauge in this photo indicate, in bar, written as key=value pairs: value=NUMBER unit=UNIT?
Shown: value=40 unit=bar
